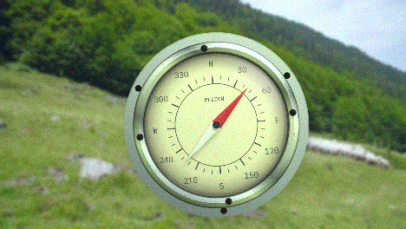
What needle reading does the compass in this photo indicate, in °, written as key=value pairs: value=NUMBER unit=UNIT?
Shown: value=45 unit=°
